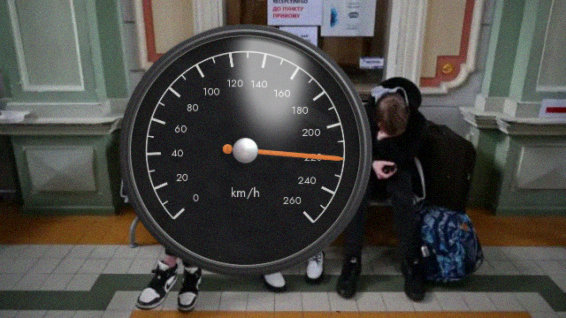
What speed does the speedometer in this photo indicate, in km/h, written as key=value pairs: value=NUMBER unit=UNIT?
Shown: value=220 unit=km/h
